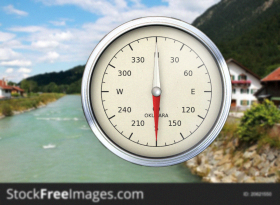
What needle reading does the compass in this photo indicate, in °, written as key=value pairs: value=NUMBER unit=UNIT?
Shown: value=180 unit=°
